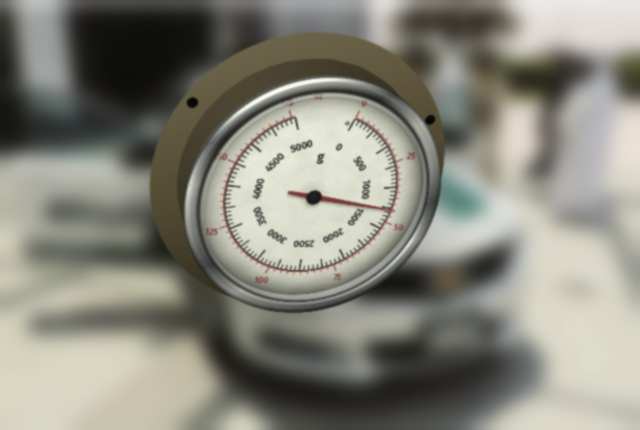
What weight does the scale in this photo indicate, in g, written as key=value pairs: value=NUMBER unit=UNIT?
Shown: value=1250 unit=g
